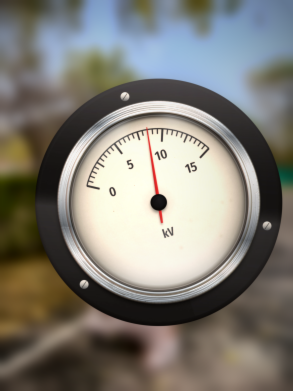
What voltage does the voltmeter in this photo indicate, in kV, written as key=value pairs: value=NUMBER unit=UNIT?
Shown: value=8.5 unit=kV
